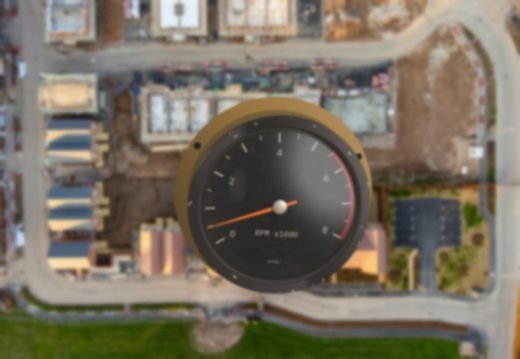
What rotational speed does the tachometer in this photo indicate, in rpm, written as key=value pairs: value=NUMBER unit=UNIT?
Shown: value=500 unit=rpm
